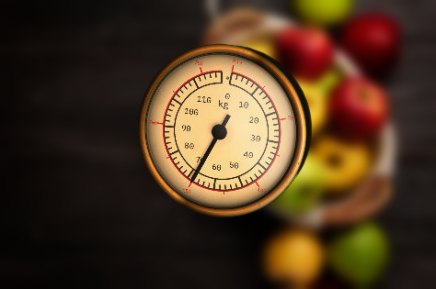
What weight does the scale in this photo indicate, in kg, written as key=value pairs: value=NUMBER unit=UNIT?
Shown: value=68 unit=kg
